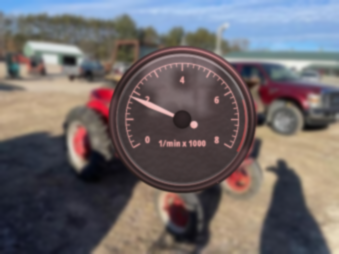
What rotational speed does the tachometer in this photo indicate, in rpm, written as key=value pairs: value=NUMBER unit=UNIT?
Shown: value=1800 unit=rpm
